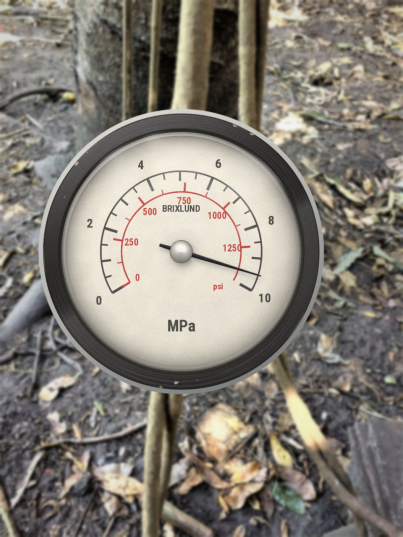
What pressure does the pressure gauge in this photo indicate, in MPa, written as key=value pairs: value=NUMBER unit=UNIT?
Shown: value=9.5 unit=MPa
